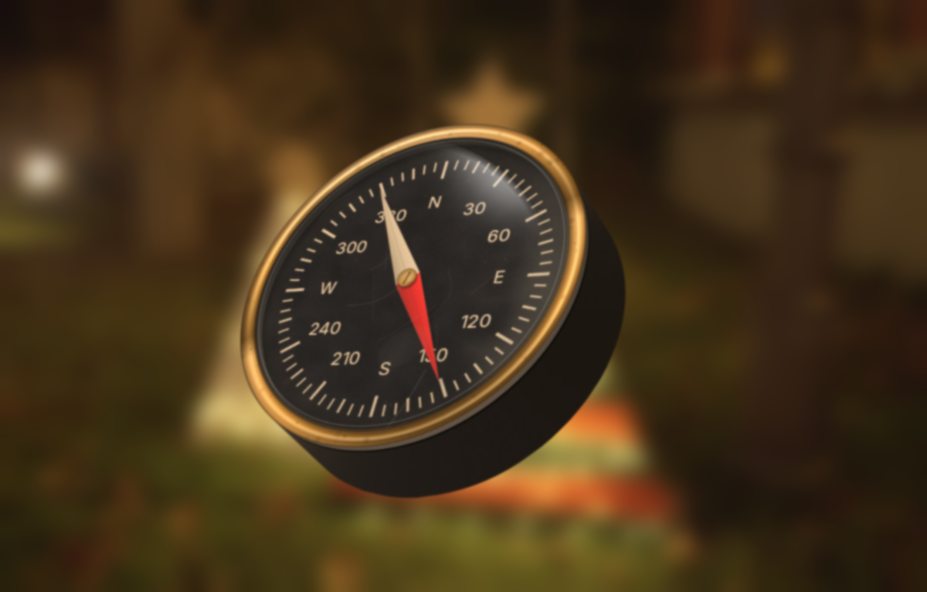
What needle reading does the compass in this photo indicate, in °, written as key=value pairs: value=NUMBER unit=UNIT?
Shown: value=150 unit=°
